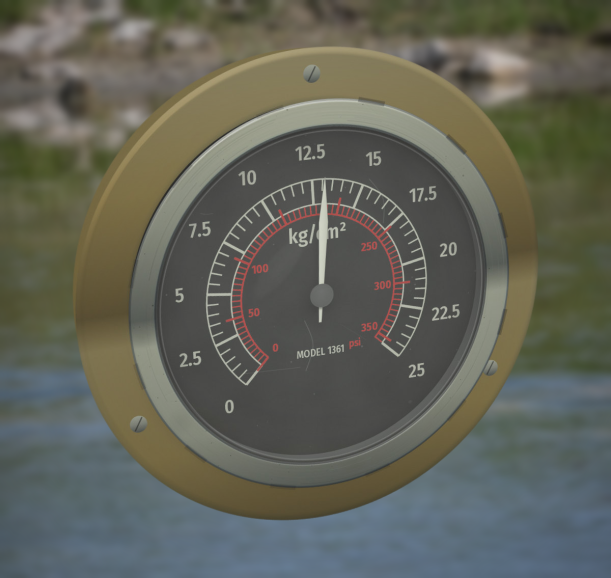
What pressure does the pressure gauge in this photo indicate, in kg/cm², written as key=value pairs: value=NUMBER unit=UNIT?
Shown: value=13 unit=kg/cm²
